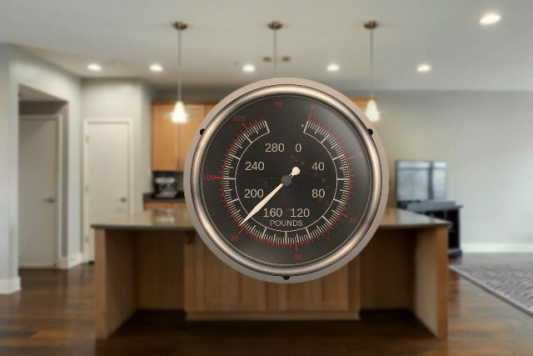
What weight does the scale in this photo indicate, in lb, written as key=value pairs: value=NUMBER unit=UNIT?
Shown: value=180 unit=lb
